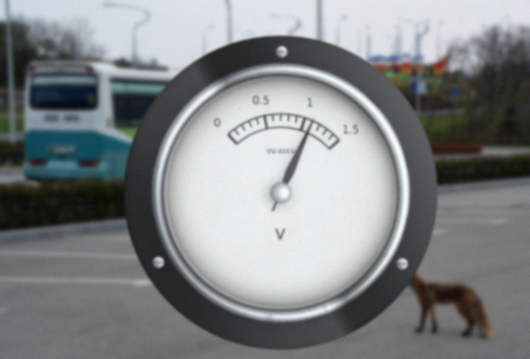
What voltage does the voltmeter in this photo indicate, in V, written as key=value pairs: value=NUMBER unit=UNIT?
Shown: value=1.1 unit=V
